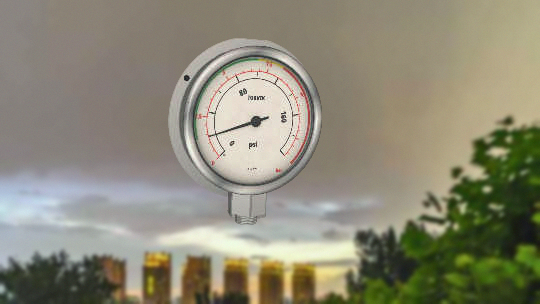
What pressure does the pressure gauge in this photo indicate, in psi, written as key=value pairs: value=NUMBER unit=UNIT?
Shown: value=20 unit=psi
